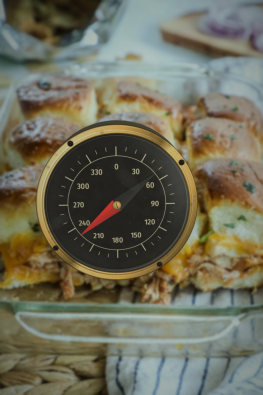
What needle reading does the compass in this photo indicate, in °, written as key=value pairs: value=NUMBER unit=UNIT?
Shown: value=230 unit=°
